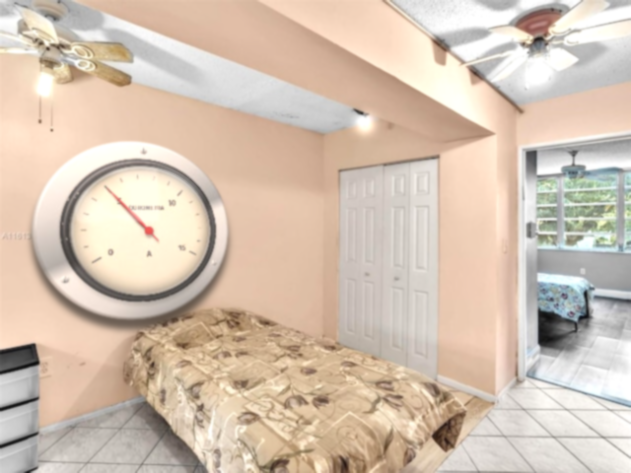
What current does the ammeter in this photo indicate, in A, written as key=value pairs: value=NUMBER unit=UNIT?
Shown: value=5 unit=A
